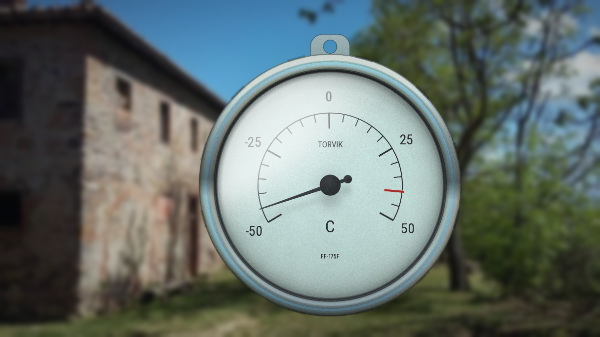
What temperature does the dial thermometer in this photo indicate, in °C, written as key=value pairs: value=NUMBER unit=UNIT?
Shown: value=-45 unit=°C
